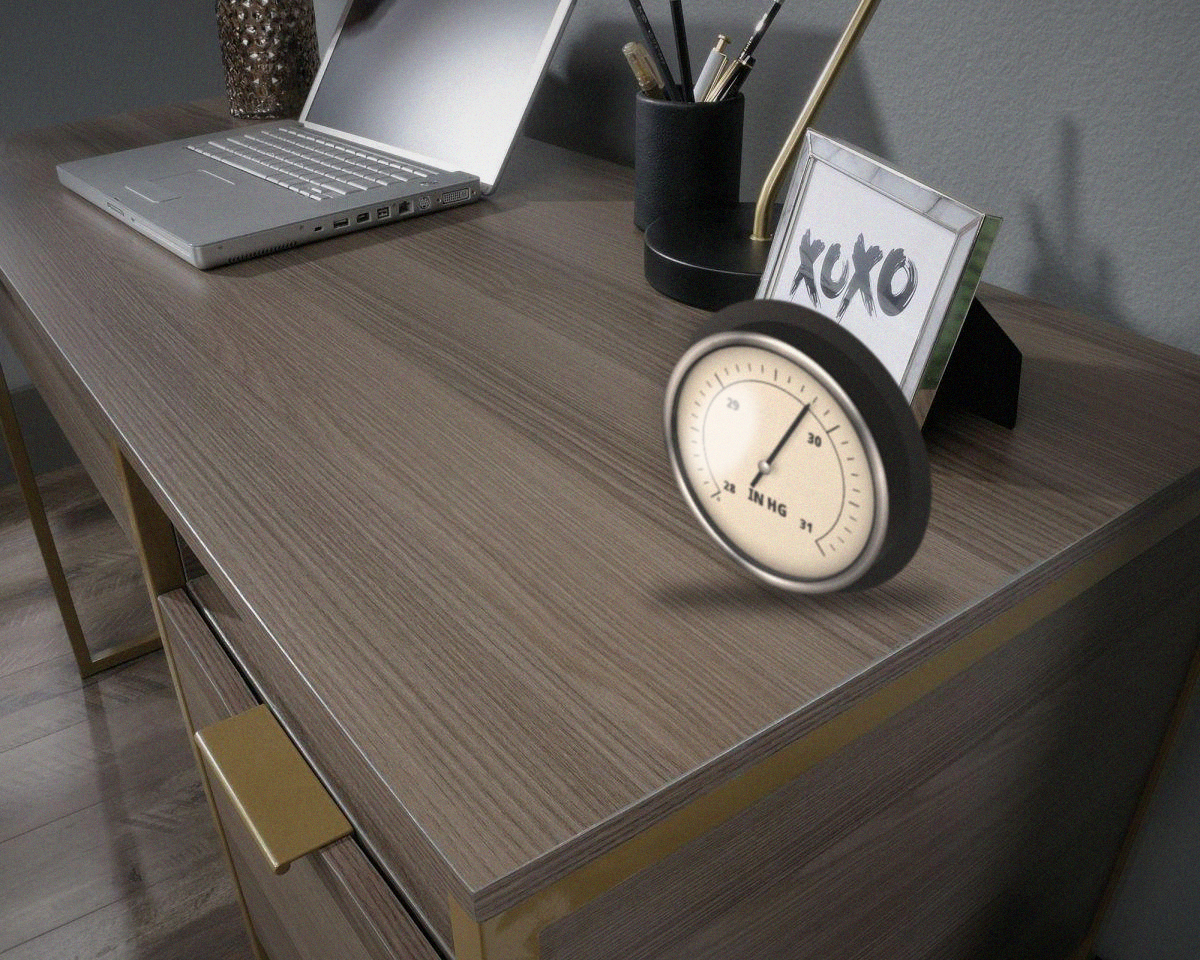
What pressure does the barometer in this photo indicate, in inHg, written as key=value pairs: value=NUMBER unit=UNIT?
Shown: value=29.8 unit=inHg
